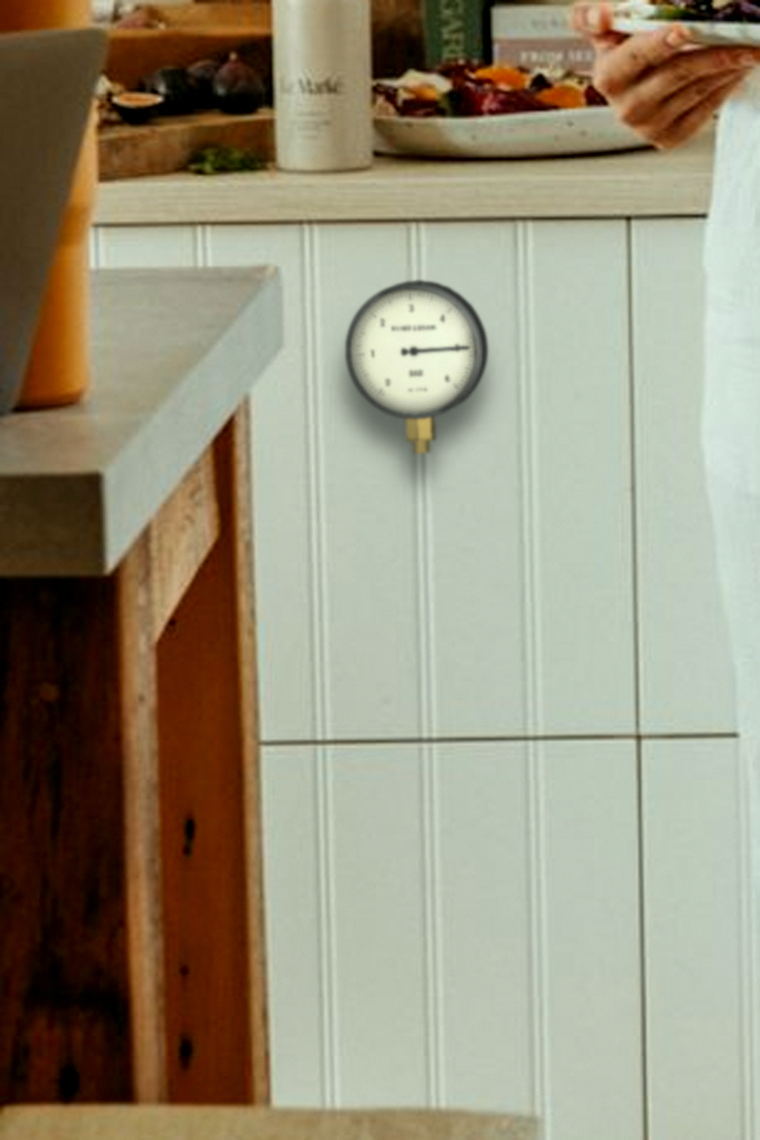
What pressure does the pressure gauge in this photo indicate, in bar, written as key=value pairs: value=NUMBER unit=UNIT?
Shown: value=5 unit=bar
